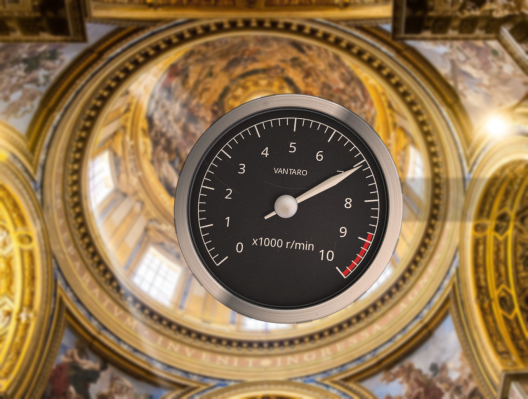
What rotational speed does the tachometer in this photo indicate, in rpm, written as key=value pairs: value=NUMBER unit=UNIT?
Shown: value=7100 unit=rpm
